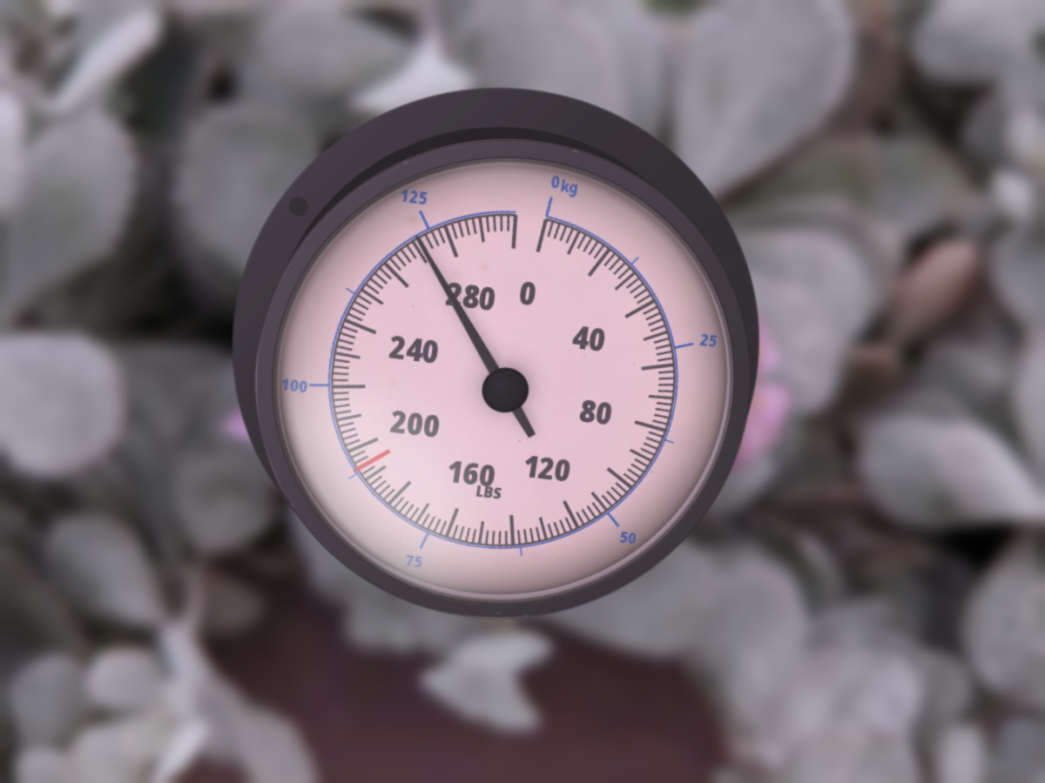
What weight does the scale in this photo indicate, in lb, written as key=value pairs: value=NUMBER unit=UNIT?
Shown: value=272 unit=lb
